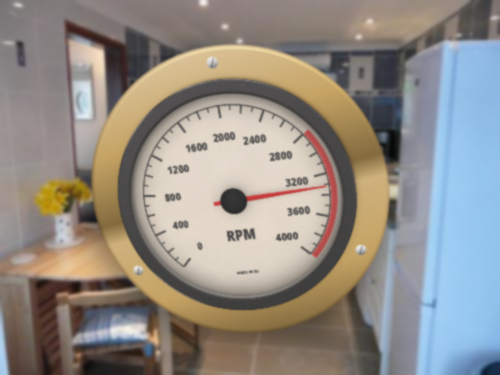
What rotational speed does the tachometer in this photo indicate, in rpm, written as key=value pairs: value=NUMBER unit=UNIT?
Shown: value=3300 unit=rpm
